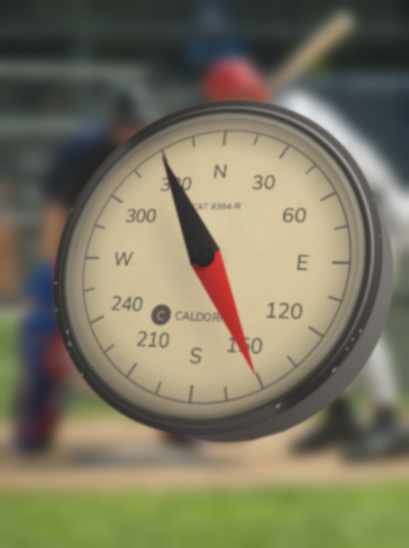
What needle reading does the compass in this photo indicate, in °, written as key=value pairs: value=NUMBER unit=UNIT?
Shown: value=150 unit=°
